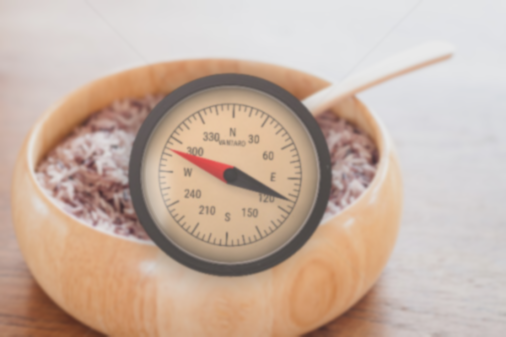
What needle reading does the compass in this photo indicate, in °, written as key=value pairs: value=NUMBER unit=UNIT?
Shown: value=290 unit=°
